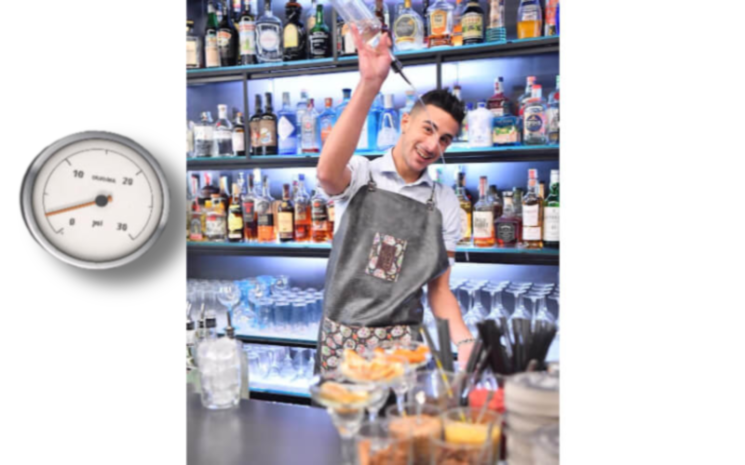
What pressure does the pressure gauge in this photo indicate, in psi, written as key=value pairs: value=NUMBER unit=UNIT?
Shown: value=2.5 unit=psi
